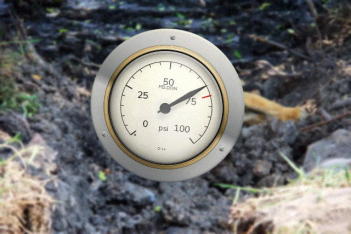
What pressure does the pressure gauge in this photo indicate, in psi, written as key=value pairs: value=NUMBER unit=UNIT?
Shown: value=70 unit=psi
